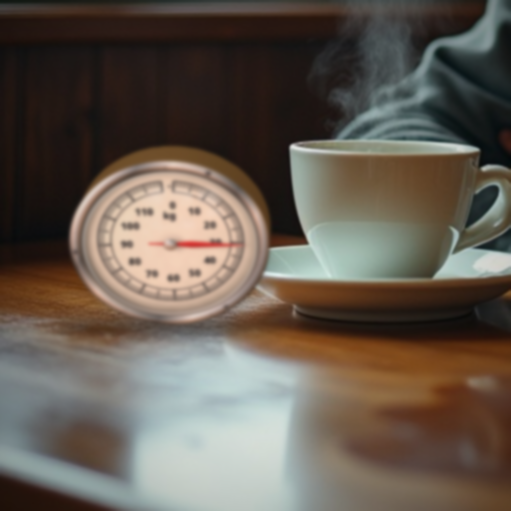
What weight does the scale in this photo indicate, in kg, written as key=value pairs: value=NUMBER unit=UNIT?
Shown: value=30 unit=kg
